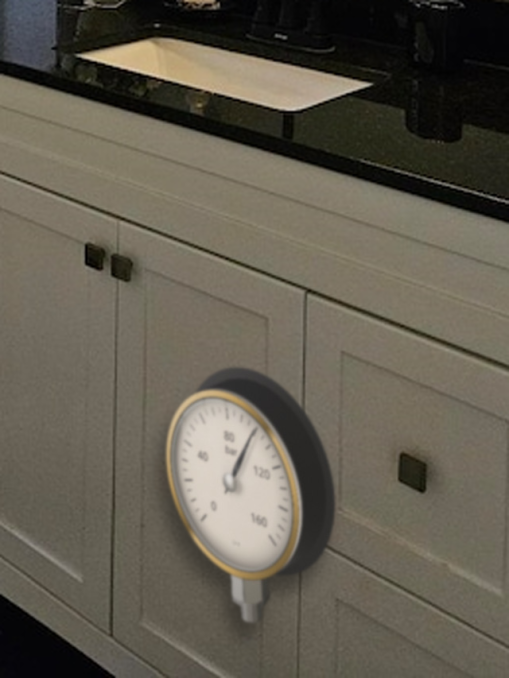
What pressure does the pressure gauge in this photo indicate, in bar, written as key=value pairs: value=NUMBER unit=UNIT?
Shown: value=100 unit=bar
